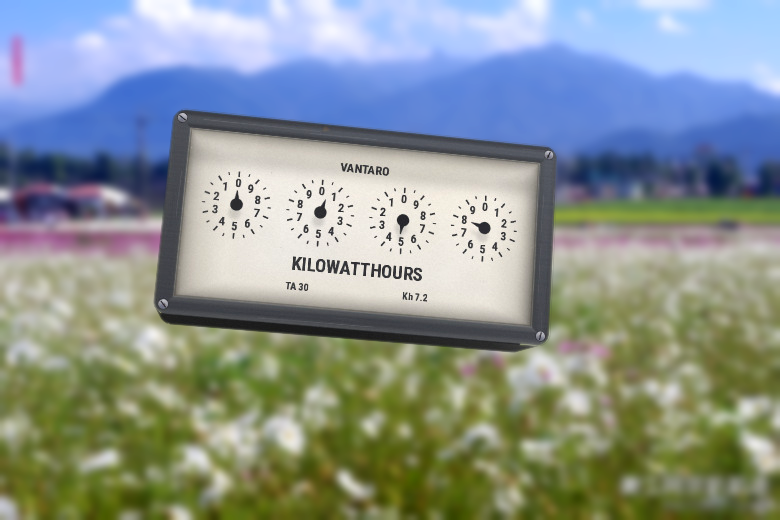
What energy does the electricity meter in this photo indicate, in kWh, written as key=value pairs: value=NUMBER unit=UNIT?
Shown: value=48 unit=kWh
